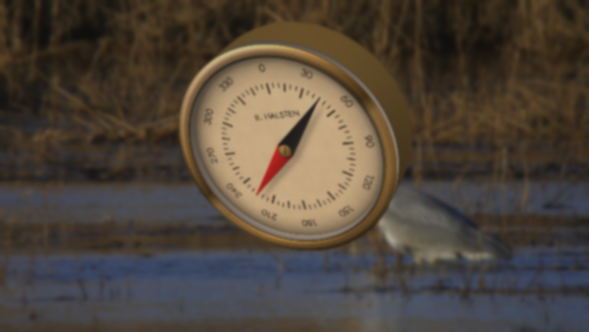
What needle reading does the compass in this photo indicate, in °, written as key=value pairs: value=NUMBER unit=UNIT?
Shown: value=225 unit=°
